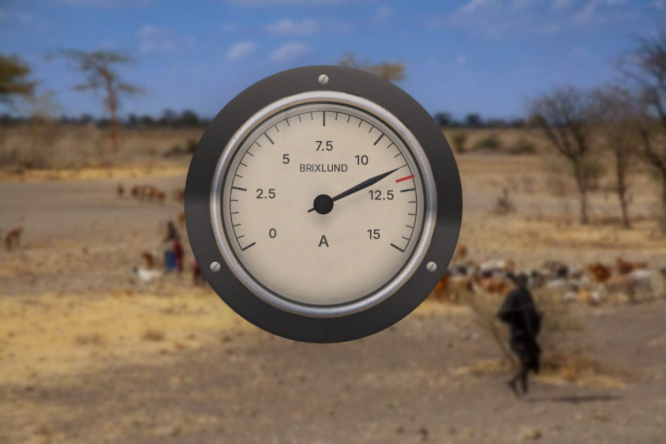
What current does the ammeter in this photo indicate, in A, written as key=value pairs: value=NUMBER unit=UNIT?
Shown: value=11.5 unit=A
